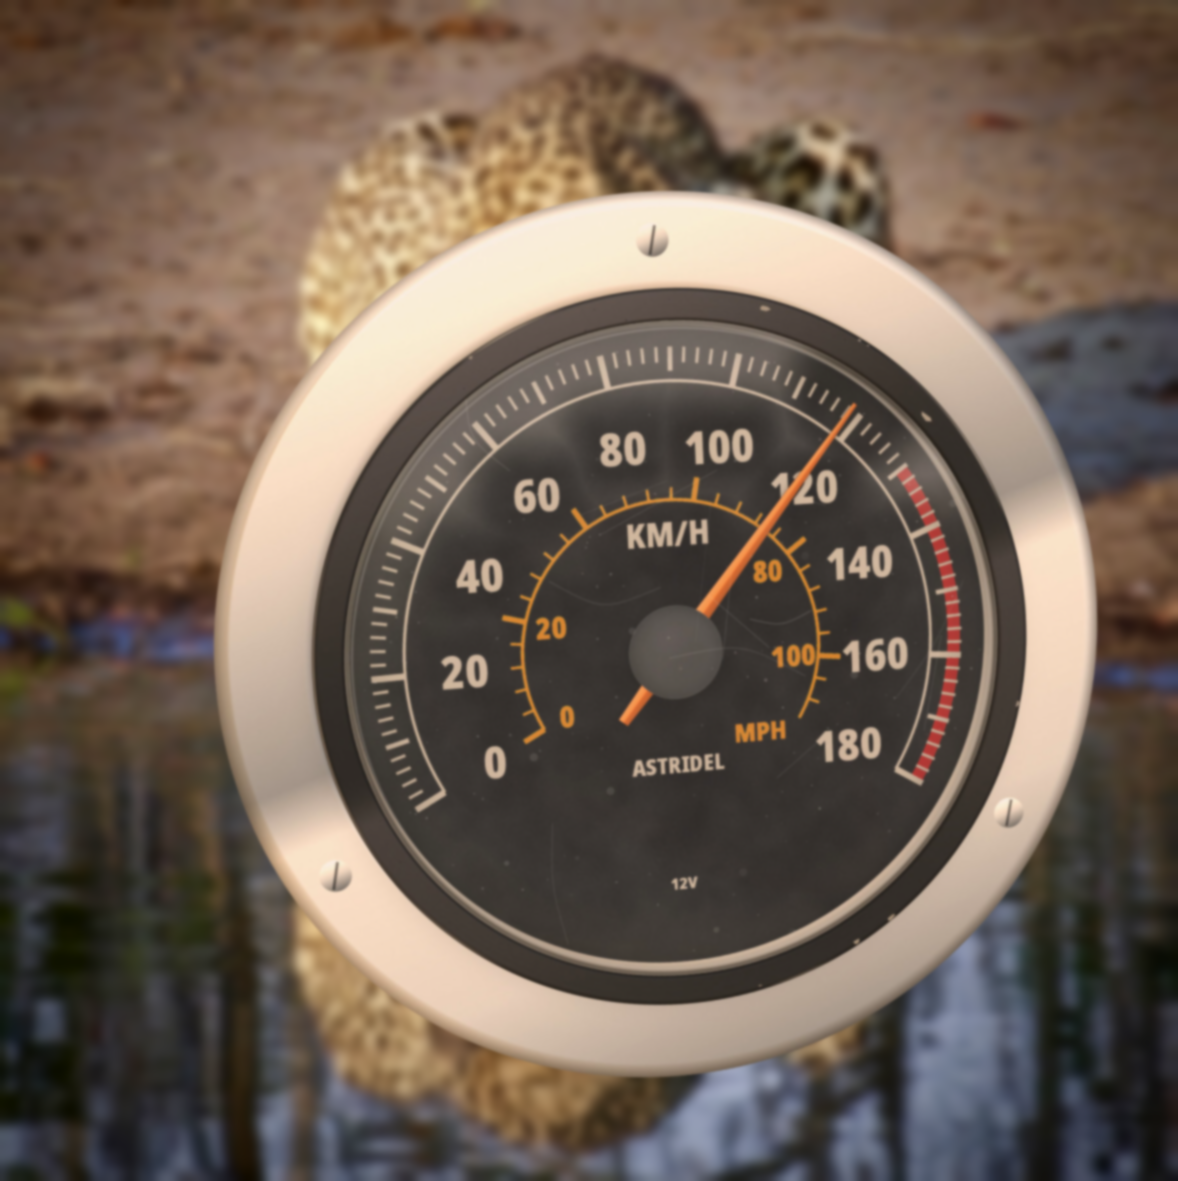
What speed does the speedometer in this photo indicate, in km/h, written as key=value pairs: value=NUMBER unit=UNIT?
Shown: value=118 unit=km/h
